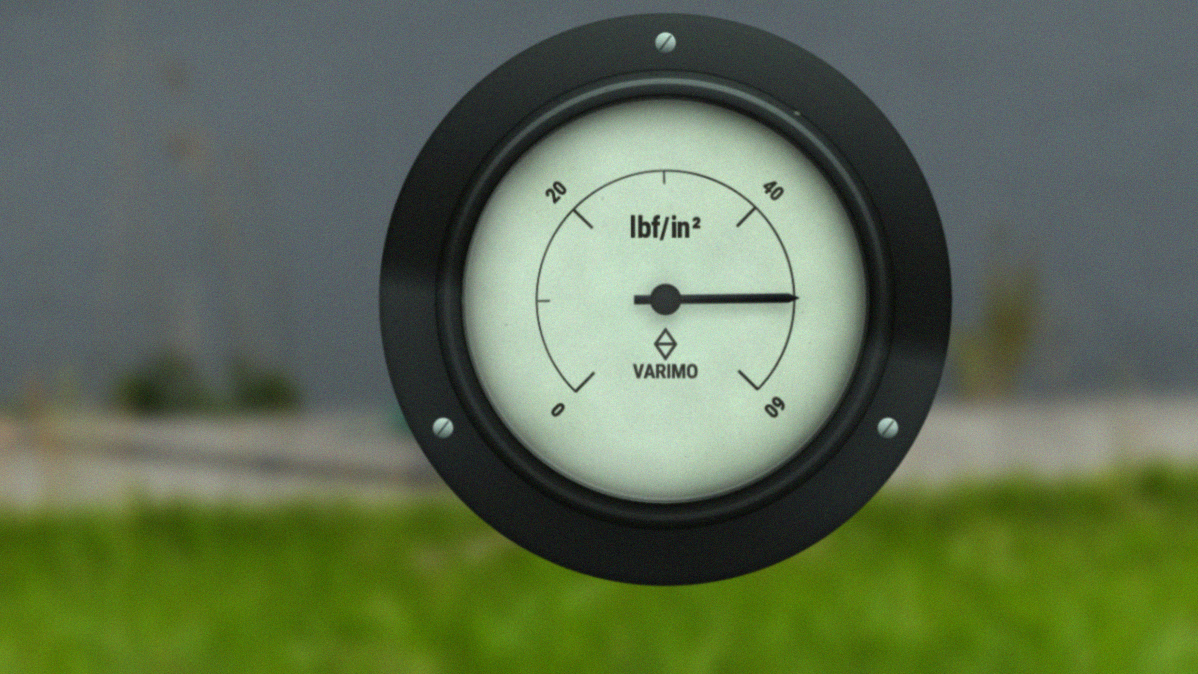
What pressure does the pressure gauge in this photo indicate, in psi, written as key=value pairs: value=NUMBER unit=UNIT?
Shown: value=50 unit=psi
